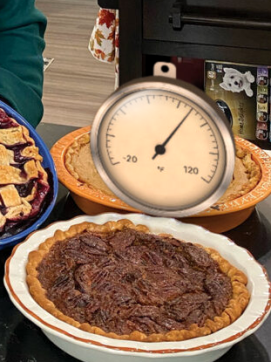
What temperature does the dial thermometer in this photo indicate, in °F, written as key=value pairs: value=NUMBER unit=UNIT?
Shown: value=68 unit=°F
